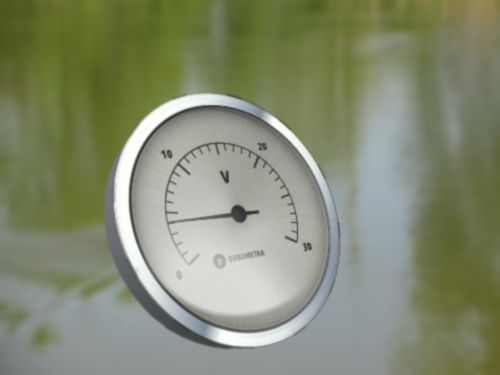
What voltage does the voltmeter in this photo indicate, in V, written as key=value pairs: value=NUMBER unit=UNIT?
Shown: value=4 unit=V
